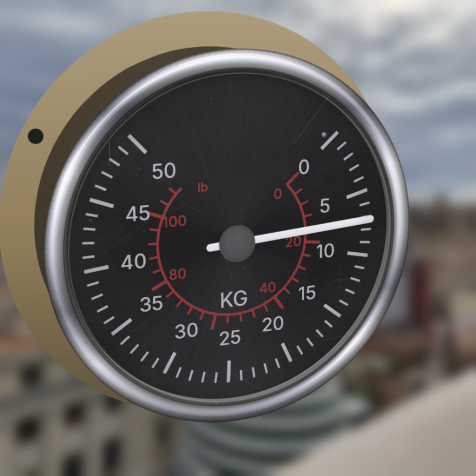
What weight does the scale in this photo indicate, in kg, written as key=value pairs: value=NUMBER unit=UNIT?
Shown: value=7 unit=kg
